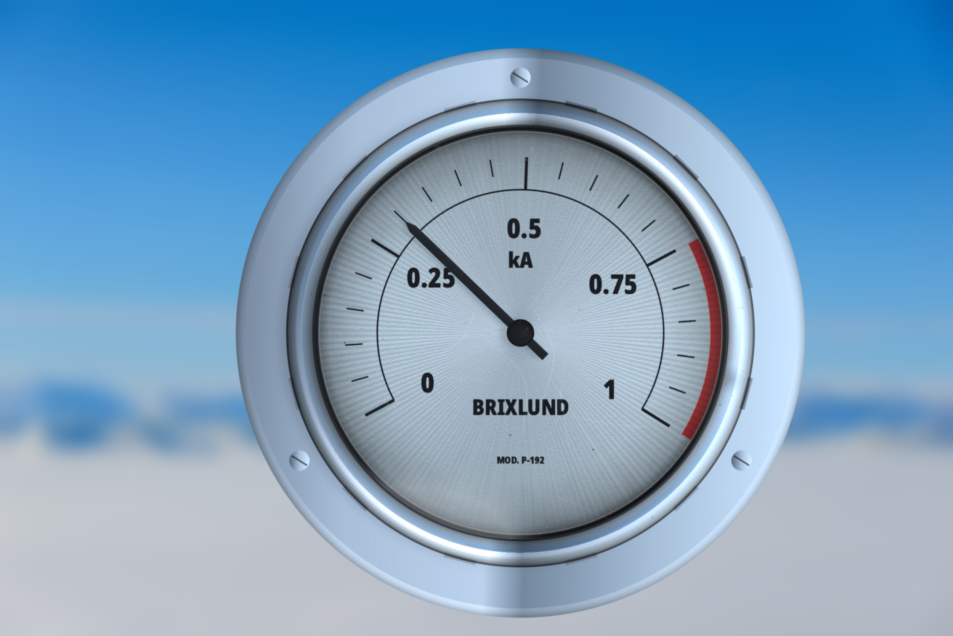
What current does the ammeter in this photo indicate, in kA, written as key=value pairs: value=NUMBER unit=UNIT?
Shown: value=0.3 unit=kA
